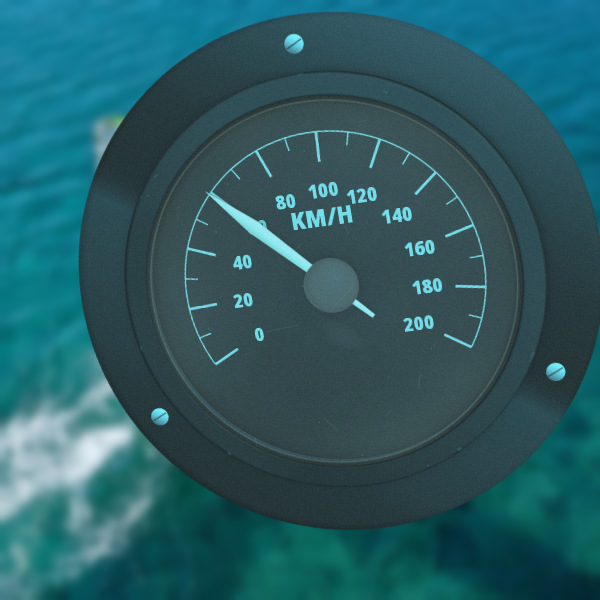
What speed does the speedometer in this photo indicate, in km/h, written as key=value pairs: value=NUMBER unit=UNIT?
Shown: value=60 unit=km/h
